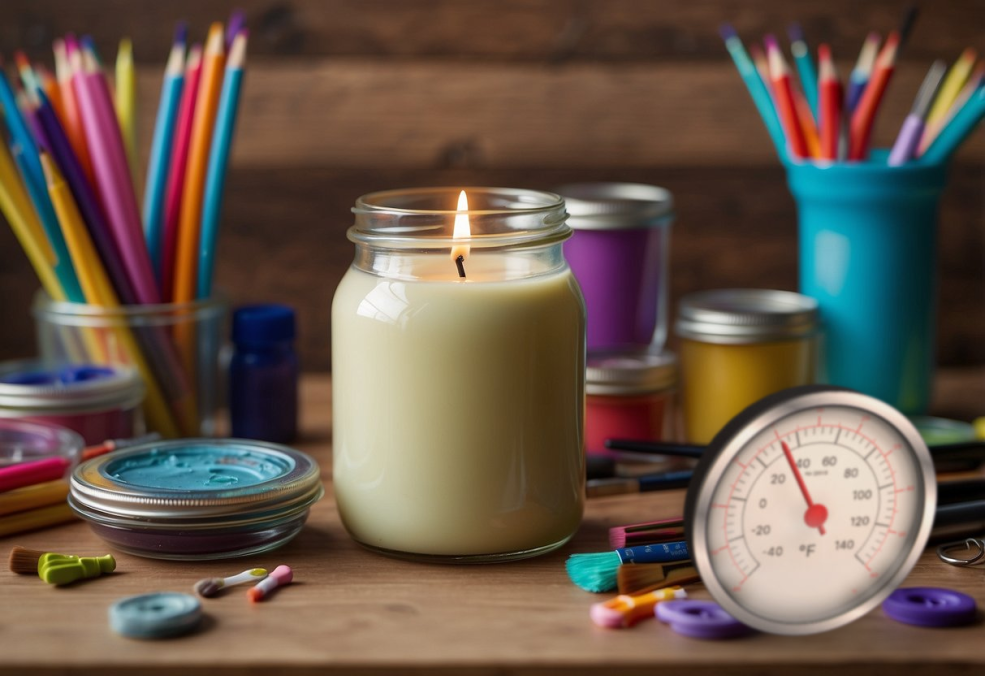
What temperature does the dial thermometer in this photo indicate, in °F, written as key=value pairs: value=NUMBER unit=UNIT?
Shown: value=32 unit=°F
